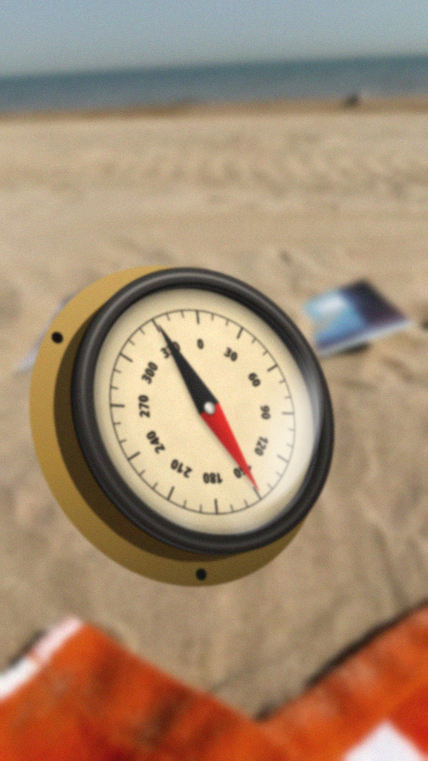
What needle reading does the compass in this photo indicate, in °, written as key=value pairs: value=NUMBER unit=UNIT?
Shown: value=150 unit=°
